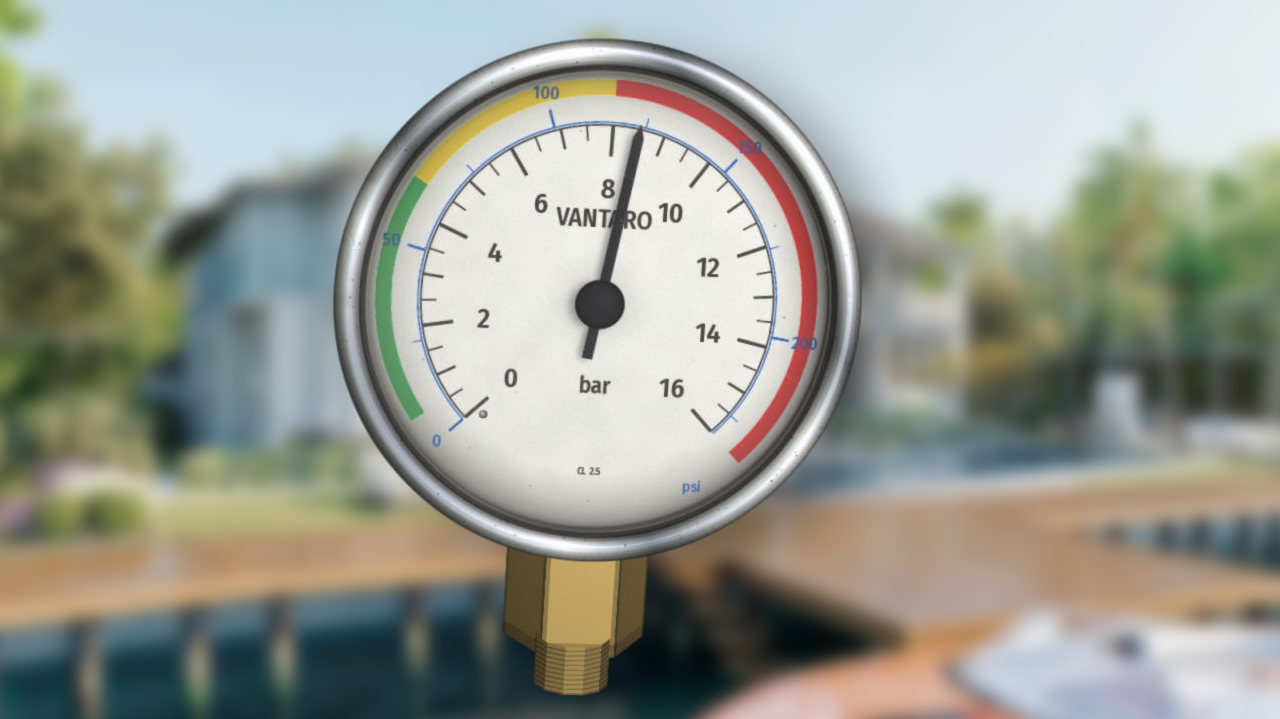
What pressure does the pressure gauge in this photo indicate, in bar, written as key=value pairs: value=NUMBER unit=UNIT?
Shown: value=8.5 unit=bar
